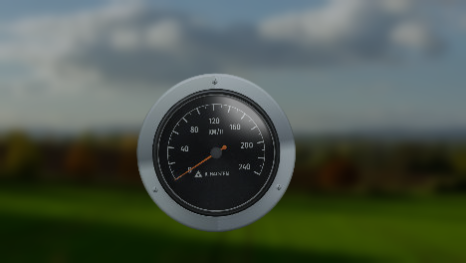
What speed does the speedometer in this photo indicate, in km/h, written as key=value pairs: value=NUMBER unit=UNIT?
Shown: value=0 unit=km/h
